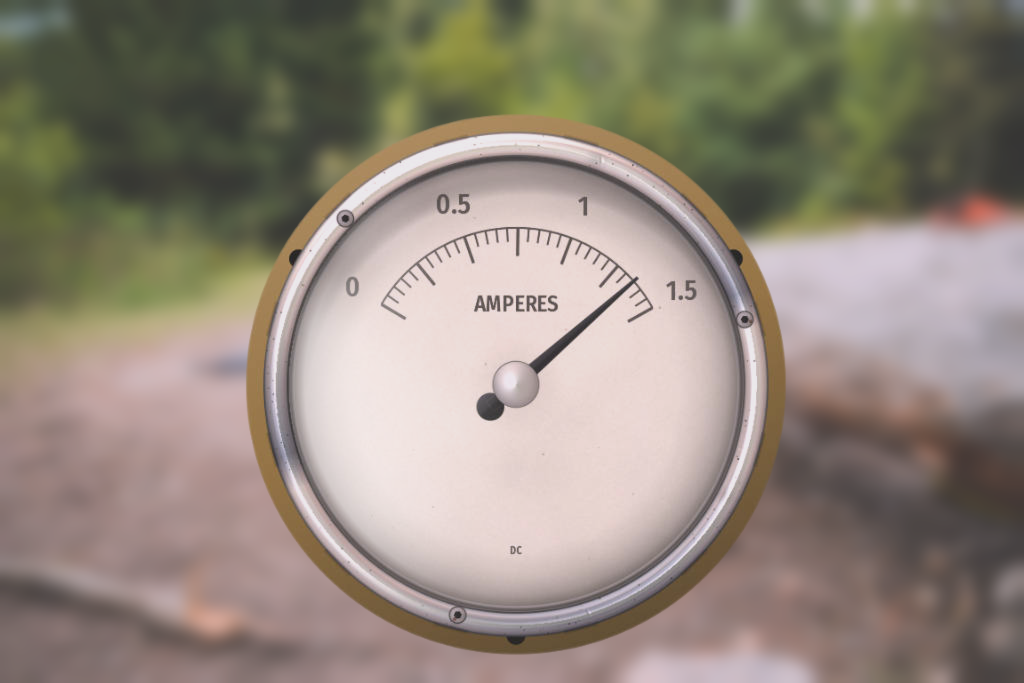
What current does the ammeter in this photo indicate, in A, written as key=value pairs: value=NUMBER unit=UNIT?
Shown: value=1.35 unit=A
